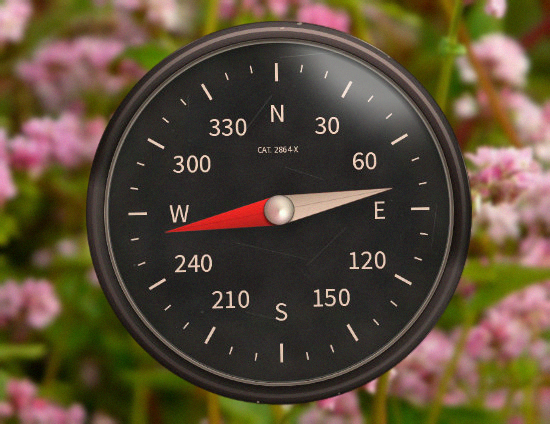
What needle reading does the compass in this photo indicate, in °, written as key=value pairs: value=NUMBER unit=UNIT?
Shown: value=260 unit=°
